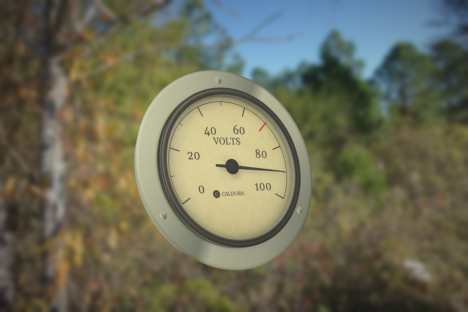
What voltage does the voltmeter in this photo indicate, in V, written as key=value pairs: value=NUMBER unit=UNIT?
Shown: value=90 unit=V
